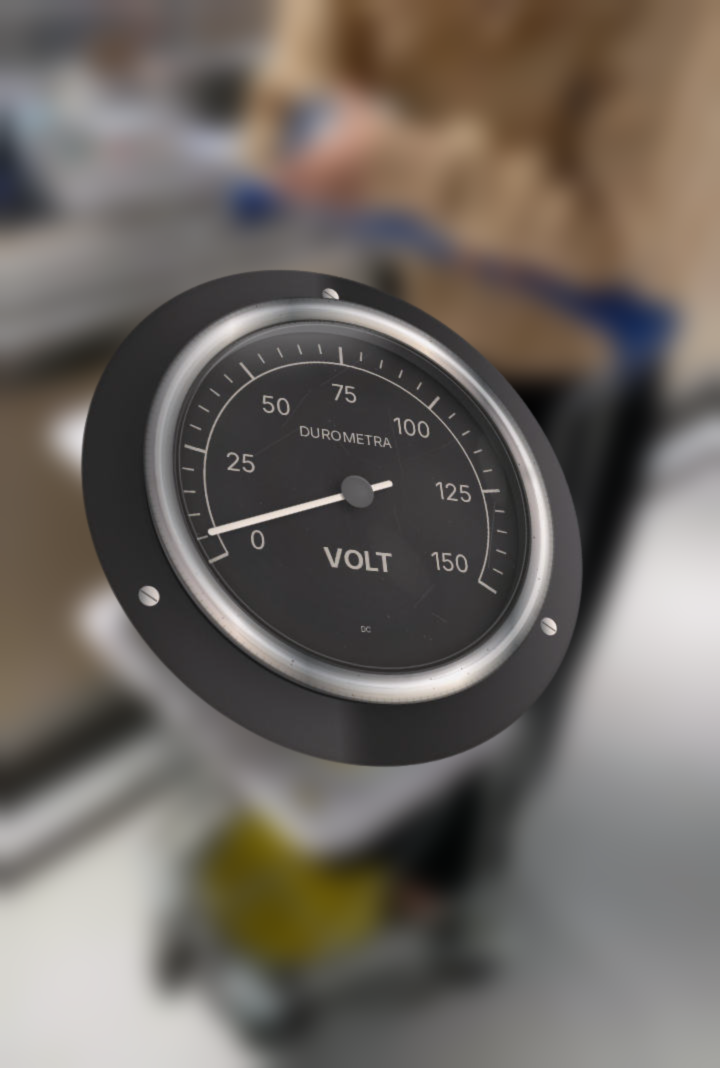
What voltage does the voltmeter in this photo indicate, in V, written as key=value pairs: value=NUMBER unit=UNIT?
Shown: value=5 unit=V
